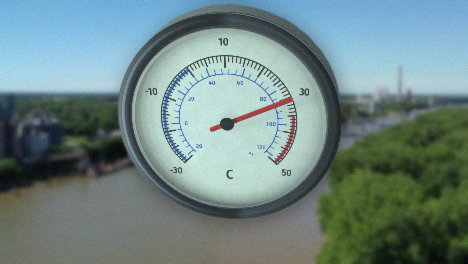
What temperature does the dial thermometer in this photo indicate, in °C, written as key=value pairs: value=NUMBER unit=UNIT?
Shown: value=30 unit=°C
